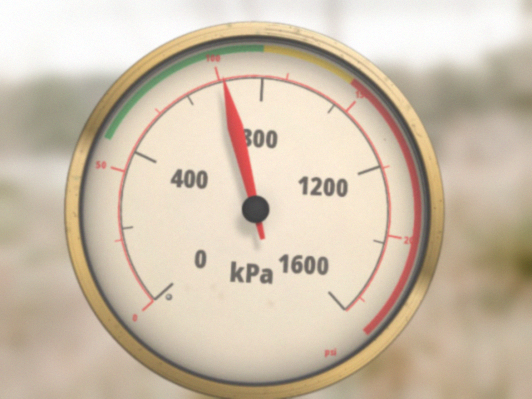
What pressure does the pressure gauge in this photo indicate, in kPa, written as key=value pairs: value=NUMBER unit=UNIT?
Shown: value=700 unit=kPa
